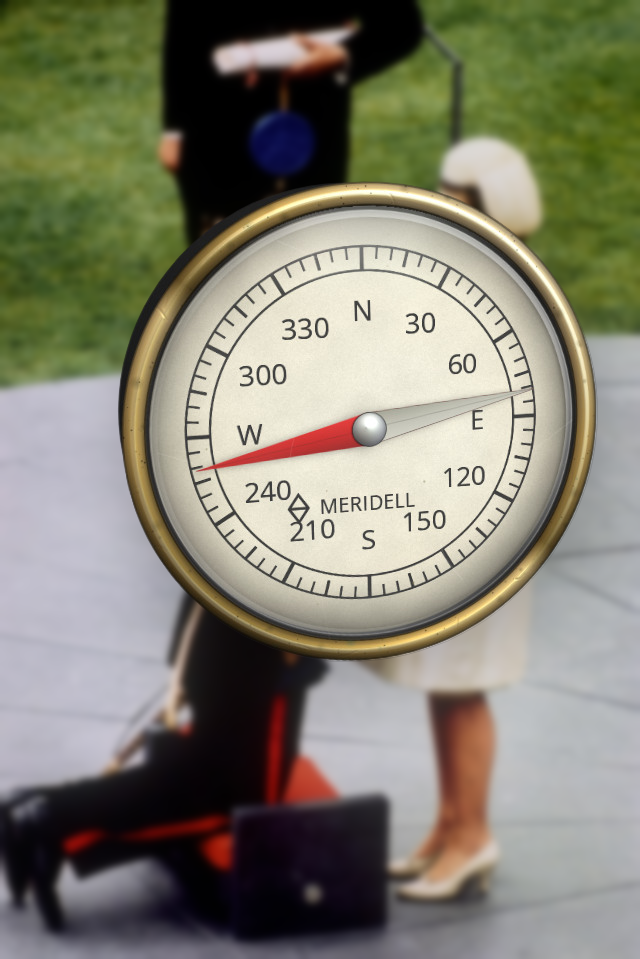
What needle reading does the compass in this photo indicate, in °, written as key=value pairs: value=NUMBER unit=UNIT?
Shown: value=260 unit=°
